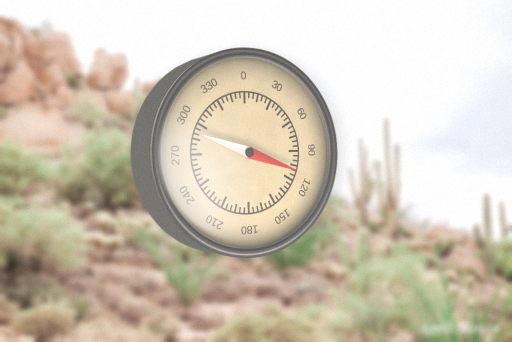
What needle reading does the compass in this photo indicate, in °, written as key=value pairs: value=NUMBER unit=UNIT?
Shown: value=110 unit=°
